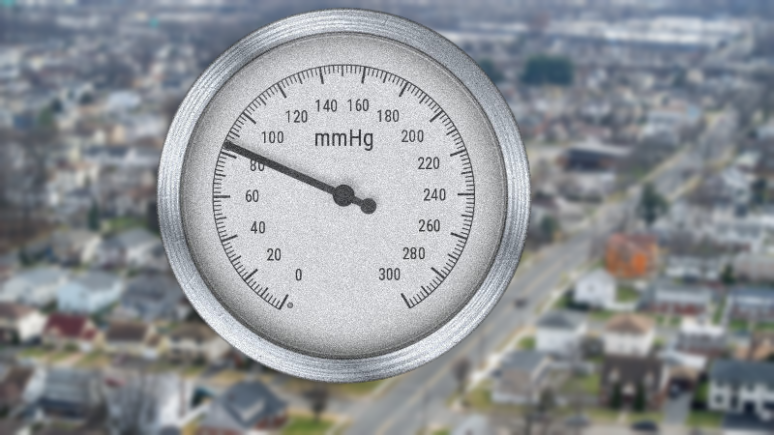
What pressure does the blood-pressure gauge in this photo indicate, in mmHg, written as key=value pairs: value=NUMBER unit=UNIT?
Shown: value=84 unit=mmHg
